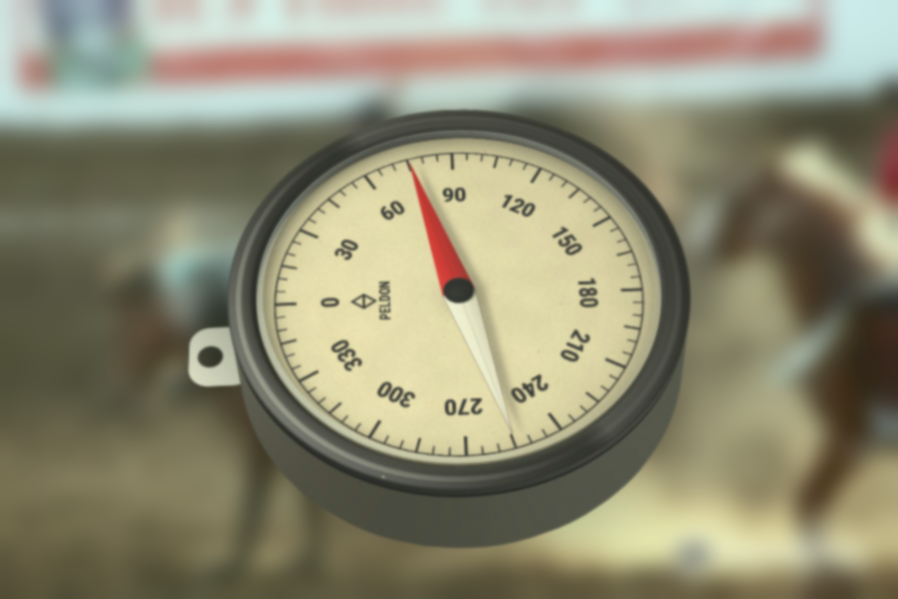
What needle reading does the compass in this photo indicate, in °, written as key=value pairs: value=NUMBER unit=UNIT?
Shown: value=75 unit=°
